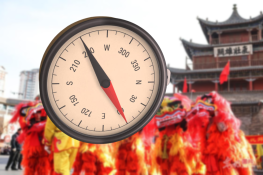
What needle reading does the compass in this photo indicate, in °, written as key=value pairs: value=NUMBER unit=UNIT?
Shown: value=60 unit=°
